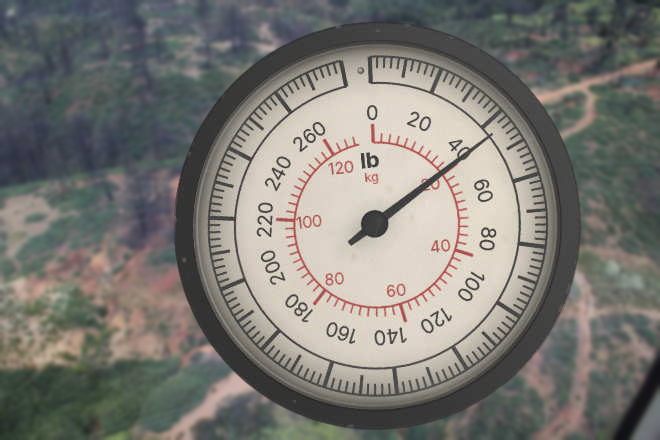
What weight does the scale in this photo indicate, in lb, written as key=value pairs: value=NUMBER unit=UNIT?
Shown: value=44 unit=lb
